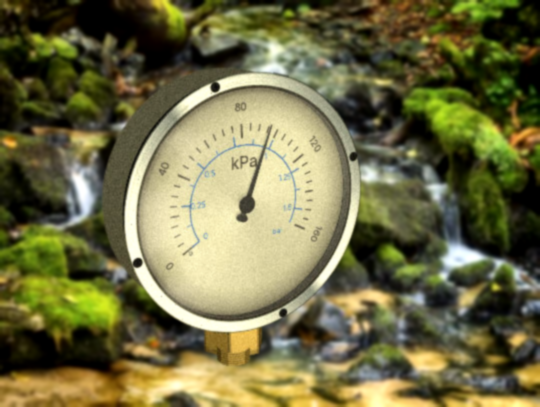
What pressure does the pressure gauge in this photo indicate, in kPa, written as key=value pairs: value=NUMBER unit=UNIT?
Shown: value=95 unit=kPa
